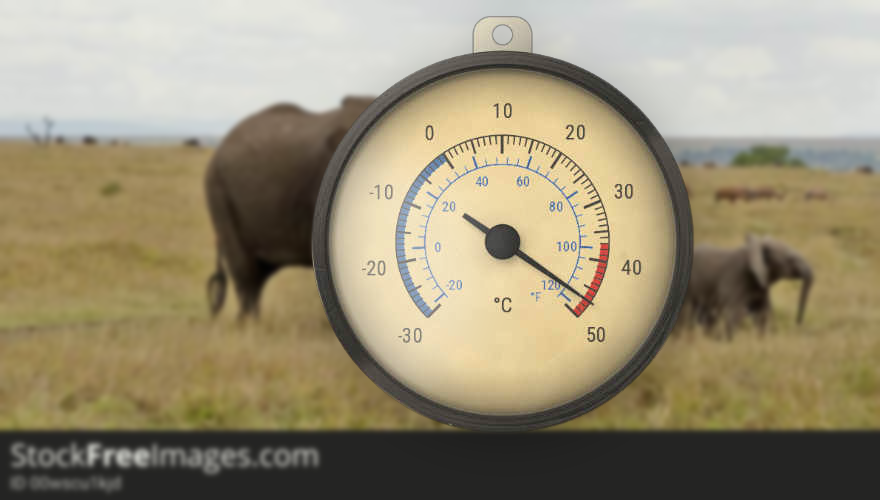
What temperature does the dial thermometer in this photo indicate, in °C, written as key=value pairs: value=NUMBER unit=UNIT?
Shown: value=47 unit=°C
